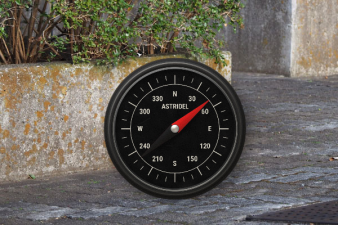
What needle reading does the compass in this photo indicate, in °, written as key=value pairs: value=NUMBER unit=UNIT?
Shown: value=50 unit=°
